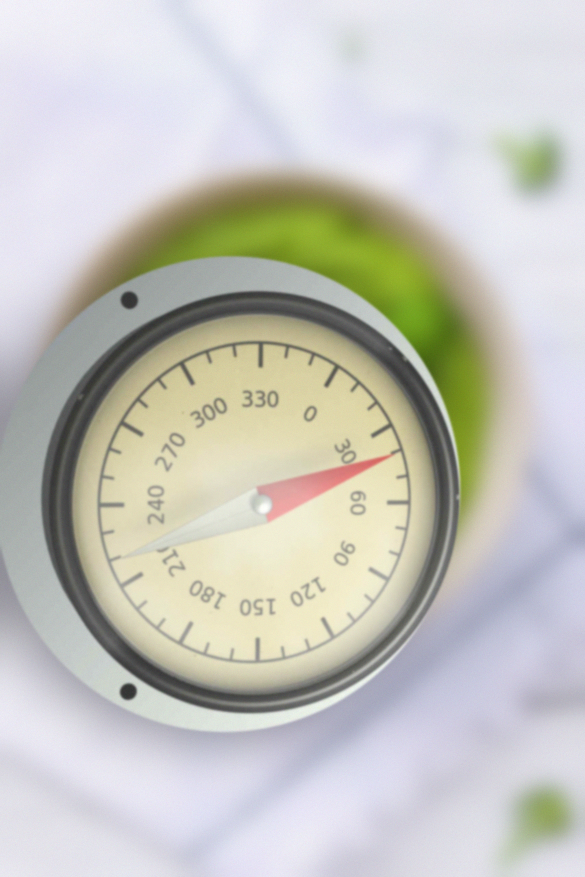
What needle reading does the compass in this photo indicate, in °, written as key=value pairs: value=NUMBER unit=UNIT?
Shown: value=40 unit=°
